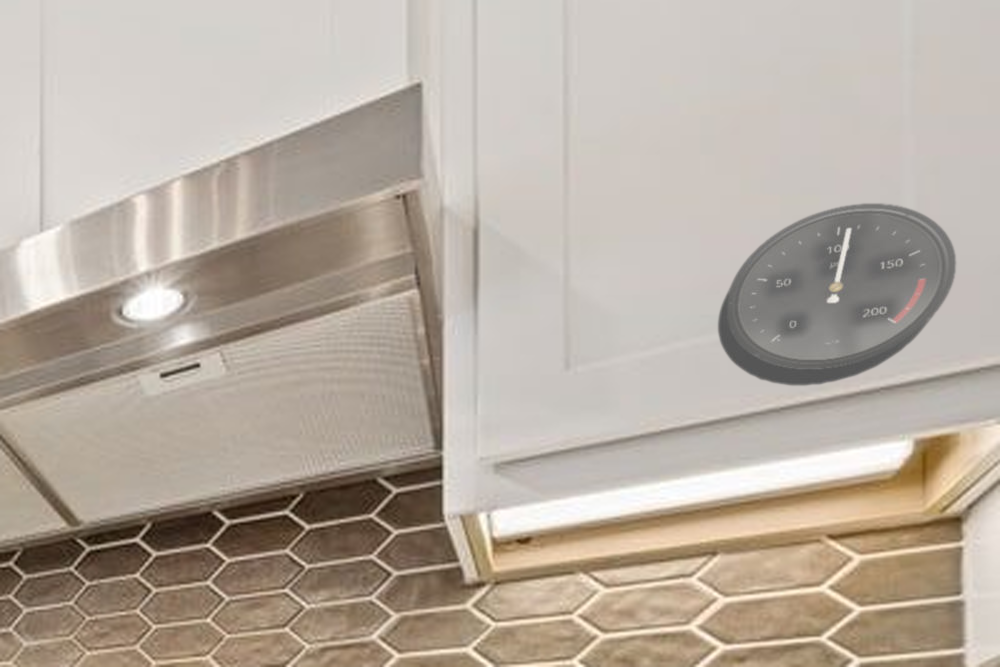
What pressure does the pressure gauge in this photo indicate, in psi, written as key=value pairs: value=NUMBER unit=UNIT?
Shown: value=105 unit=psi
